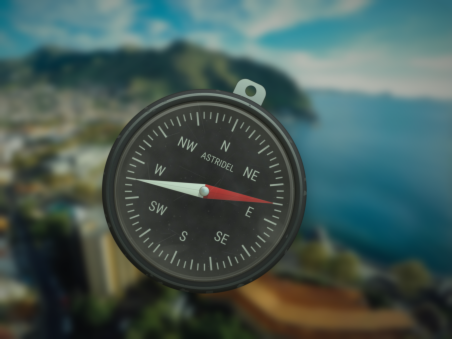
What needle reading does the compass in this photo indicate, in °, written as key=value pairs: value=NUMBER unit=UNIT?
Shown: value=75 unit=°
